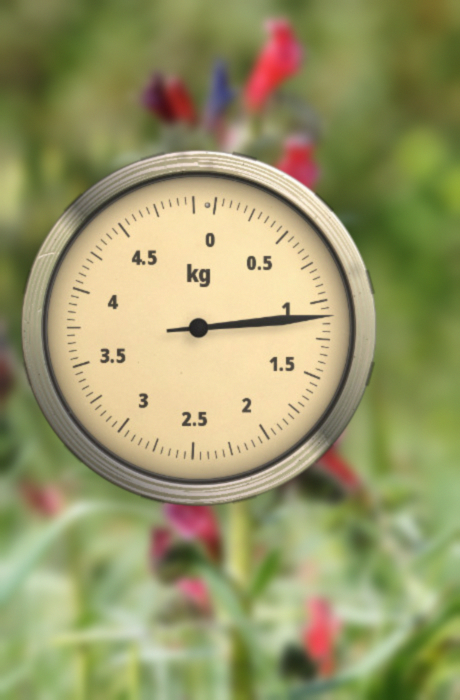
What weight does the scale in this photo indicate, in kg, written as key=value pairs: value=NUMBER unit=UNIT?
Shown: value=1.1 unit=kg
